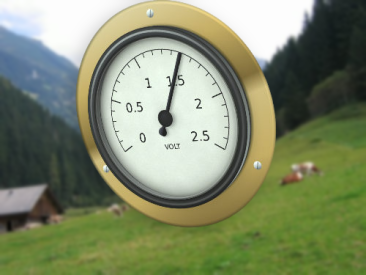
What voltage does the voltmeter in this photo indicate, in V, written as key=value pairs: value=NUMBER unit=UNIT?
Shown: value=1.5 unit=V
